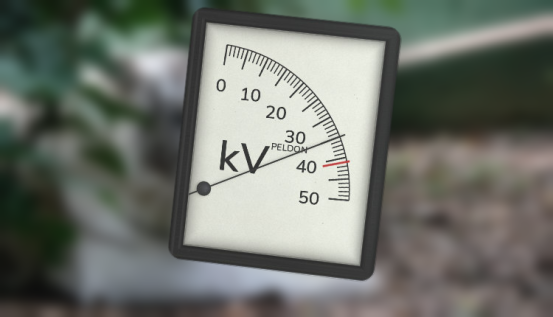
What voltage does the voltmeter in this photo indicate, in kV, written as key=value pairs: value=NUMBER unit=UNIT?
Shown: value=35 unit=kV
